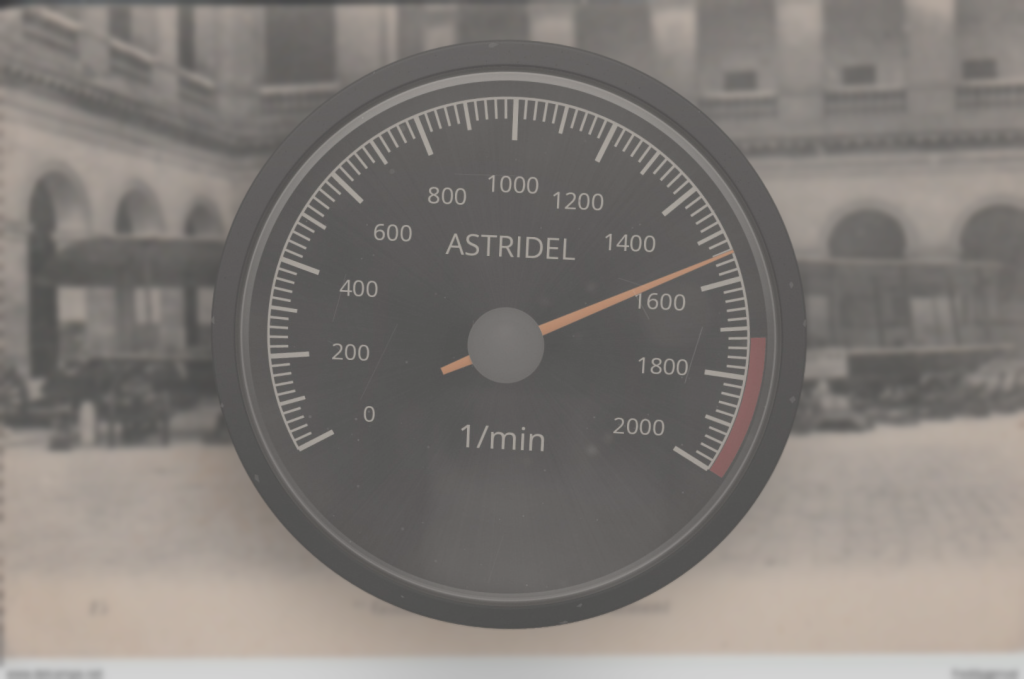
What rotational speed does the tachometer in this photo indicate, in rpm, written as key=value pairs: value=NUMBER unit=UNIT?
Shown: value=1540 unit=rpm
